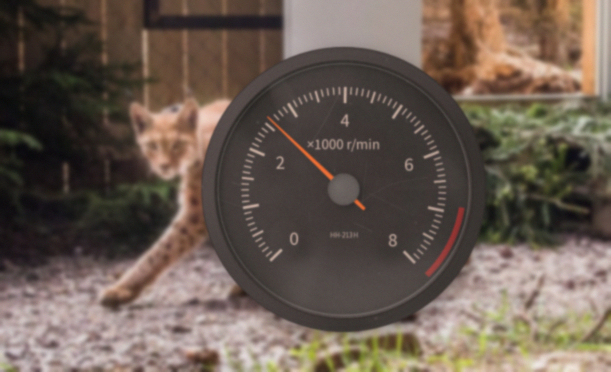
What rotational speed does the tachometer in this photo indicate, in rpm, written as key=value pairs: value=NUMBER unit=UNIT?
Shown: value=2600 unit=rpm
